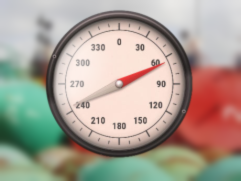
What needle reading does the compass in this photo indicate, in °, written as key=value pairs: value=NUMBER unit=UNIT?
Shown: value=65 unit=°
